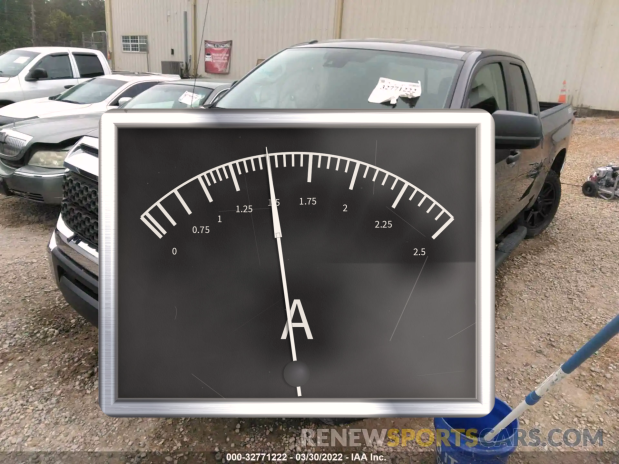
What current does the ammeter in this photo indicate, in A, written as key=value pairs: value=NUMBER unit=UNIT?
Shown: value=1.5 unit=A
